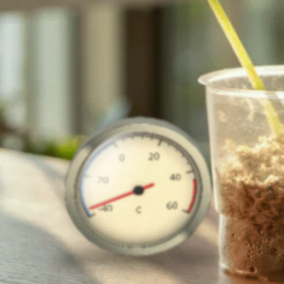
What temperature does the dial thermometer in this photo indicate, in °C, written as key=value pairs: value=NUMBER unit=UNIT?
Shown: value=-36 unit=°C
